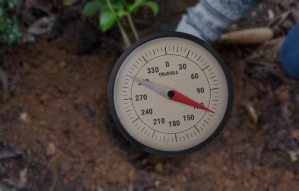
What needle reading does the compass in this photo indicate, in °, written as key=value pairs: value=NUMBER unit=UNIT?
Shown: value=120 unit=°
